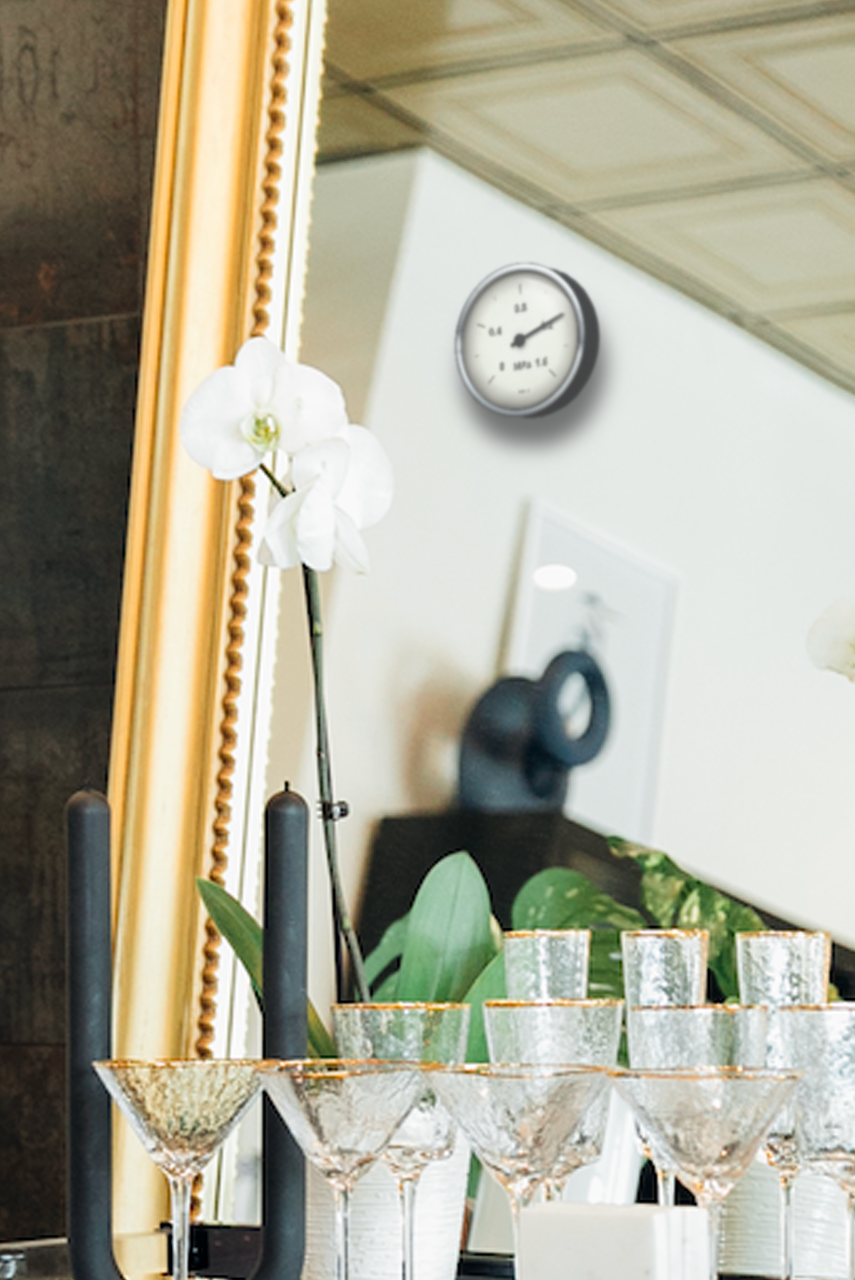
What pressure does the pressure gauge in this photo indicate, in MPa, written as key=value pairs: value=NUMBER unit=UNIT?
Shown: value=1.2 unit=MPa
